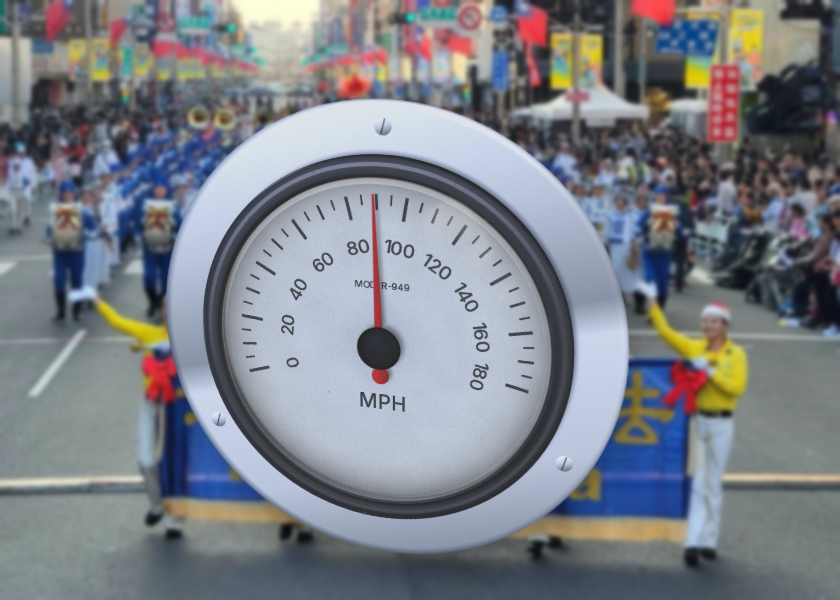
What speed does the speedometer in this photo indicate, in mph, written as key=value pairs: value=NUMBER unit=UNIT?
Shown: value=90 unit=mph
